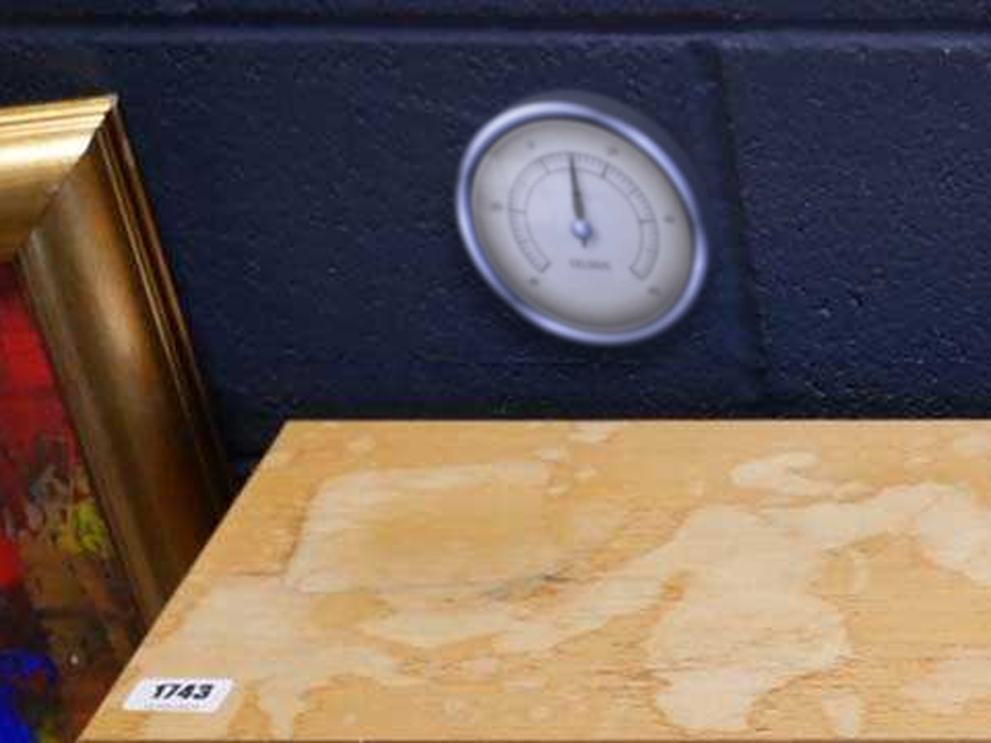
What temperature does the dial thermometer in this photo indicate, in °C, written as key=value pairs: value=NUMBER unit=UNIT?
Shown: value=10 unit=°C
